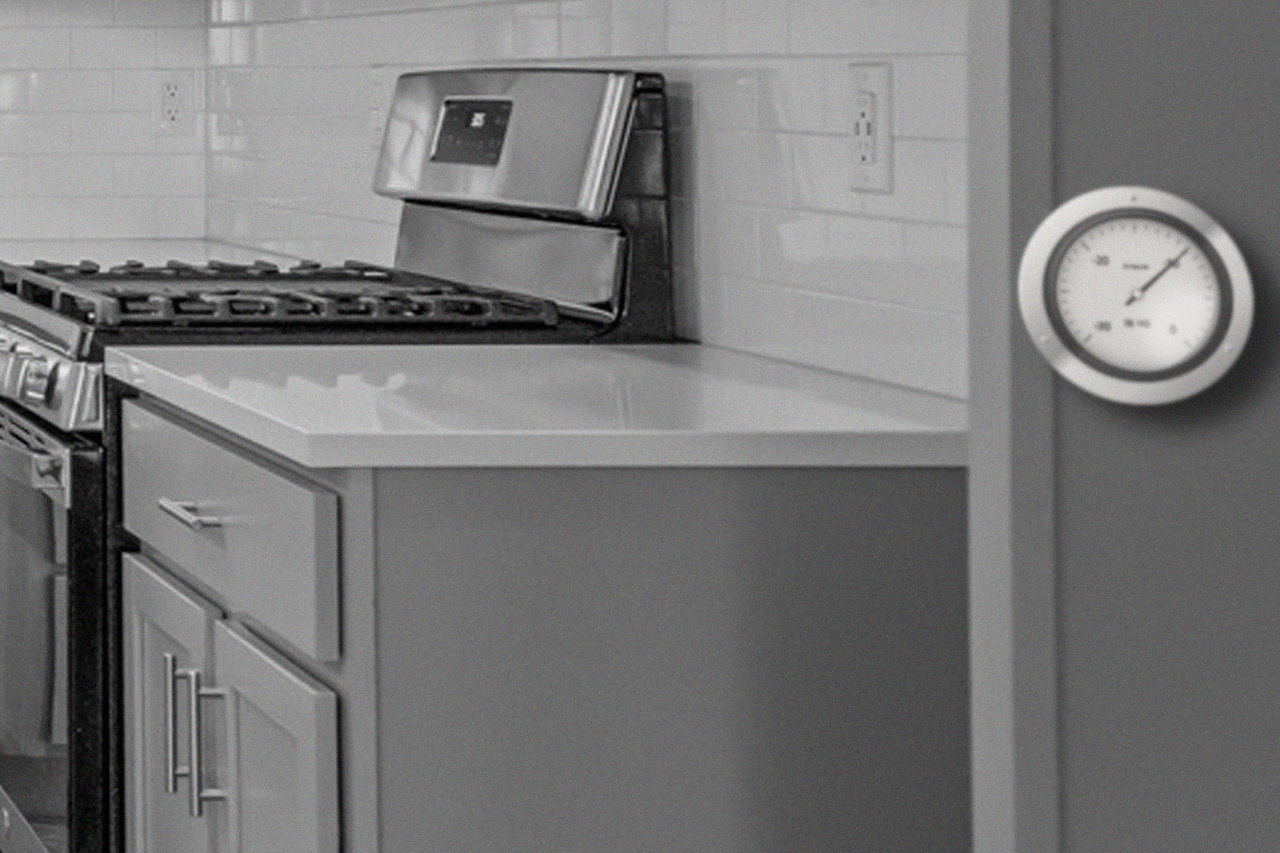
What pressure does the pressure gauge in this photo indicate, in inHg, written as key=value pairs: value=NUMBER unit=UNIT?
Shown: value=-10 unit=inHg
